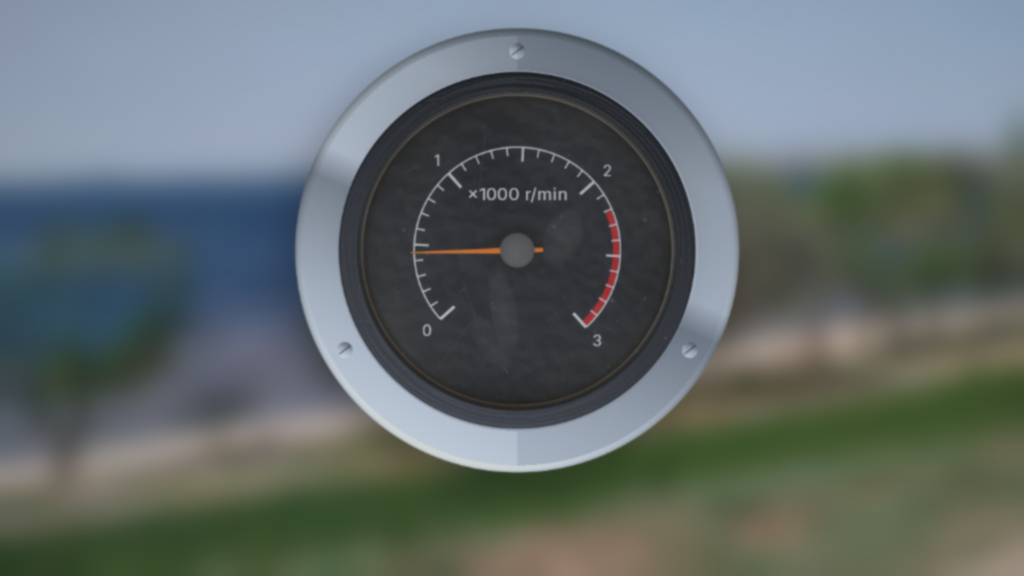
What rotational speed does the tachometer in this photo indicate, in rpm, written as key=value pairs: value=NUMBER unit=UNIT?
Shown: value=450 unit=rpm
